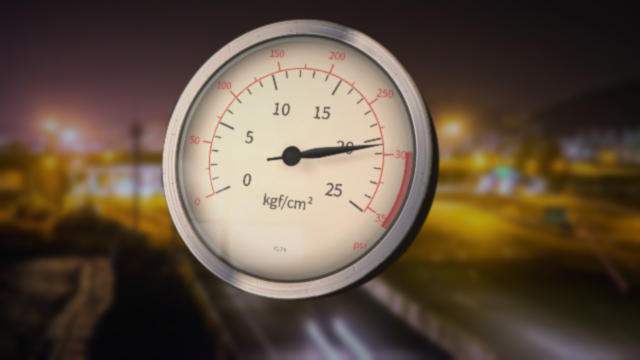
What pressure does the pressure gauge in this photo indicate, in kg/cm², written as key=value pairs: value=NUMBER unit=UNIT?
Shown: value=20.5 unit=kg/cm²
